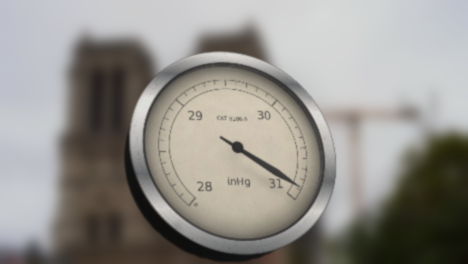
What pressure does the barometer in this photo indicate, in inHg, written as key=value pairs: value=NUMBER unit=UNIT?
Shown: value=30.9 unit=inHg
